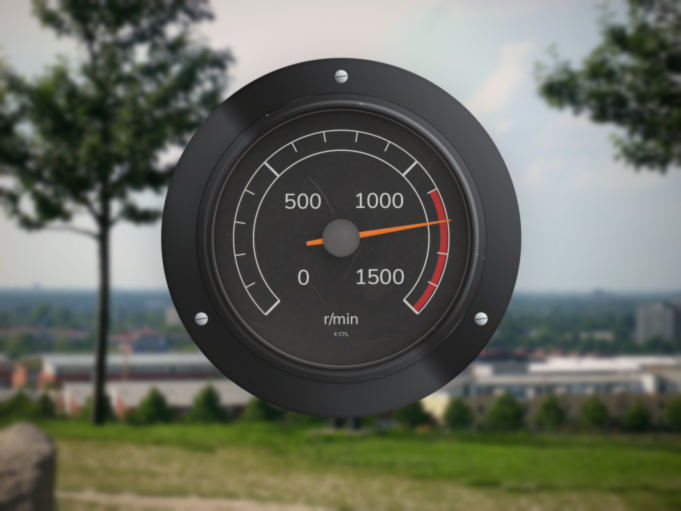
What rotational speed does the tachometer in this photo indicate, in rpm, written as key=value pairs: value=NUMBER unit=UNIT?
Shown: value=1200 unit=rpm
